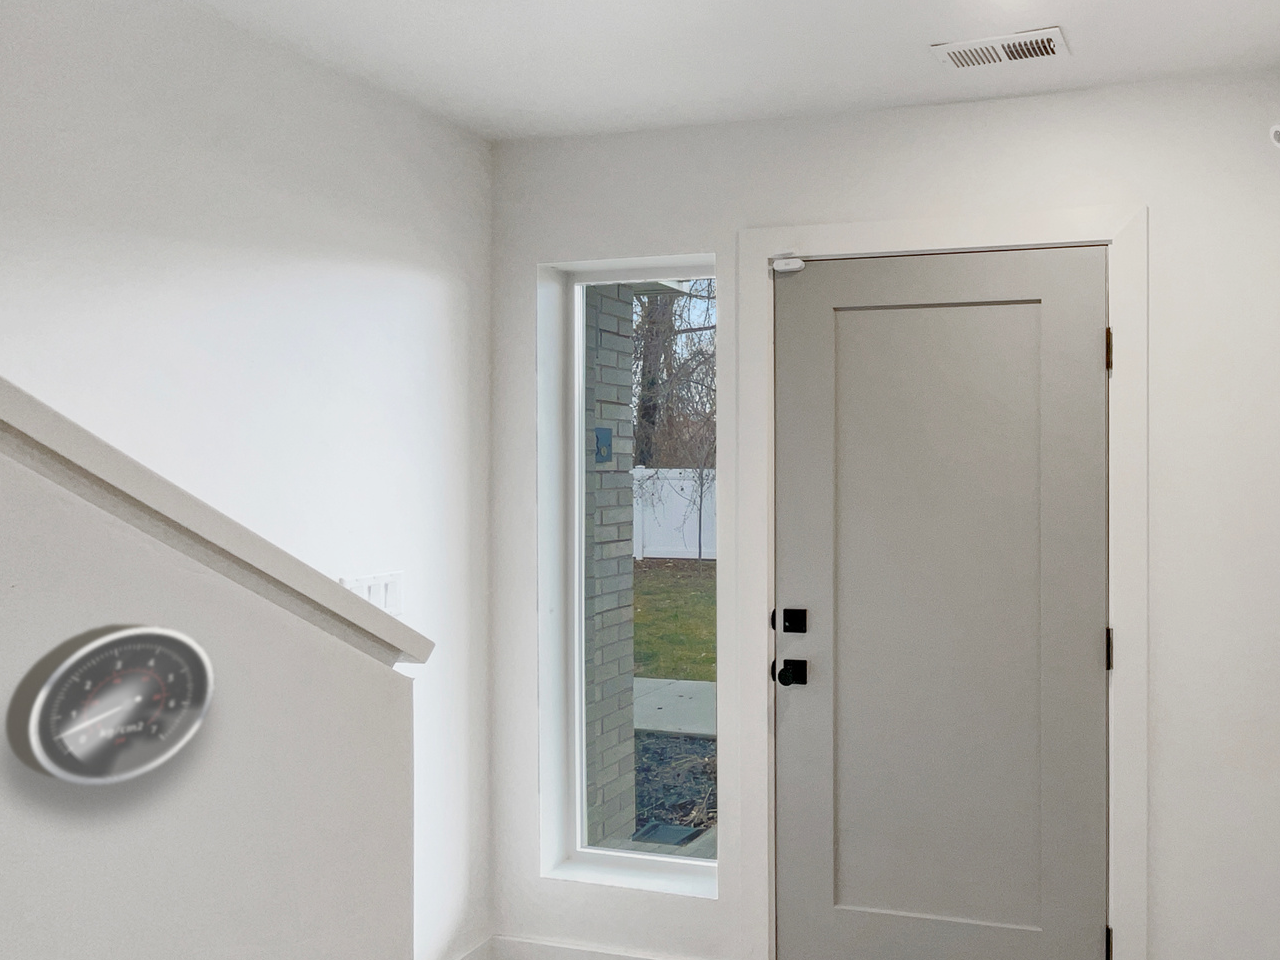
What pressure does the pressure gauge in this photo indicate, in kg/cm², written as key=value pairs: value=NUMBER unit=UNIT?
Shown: value=0.5 unit=kg/cm²
